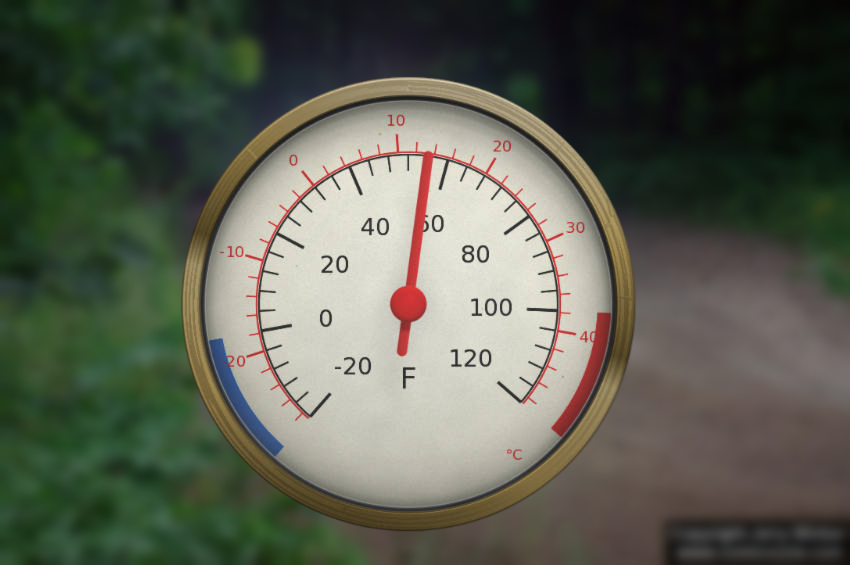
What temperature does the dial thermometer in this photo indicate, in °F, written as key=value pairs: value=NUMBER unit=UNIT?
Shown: value=56 unit=°F
